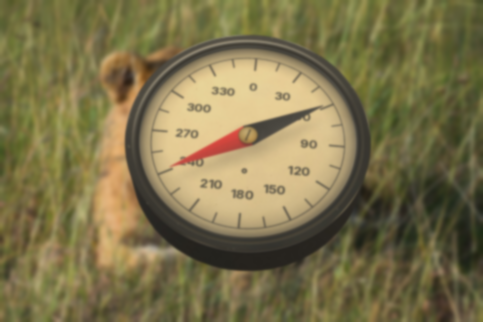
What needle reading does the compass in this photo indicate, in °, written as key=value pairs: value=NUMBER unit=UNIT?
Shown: value=240 unit=°
